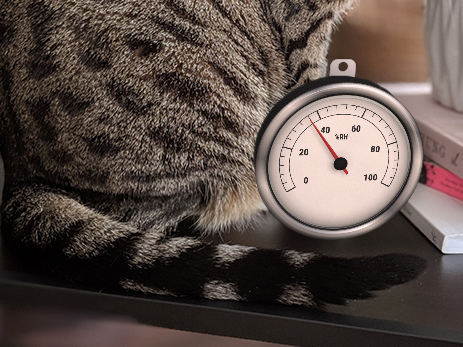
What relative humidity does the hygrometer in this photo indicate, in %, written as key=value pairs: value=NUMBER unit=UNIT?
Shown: value=36 unit=%
